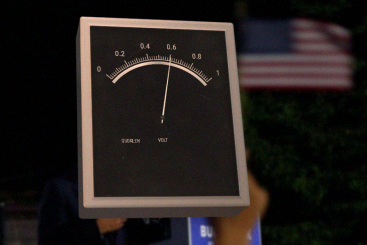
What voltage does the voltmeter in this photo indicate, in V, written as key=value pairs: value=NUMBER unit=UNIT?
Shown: value=0.6 unit=V
